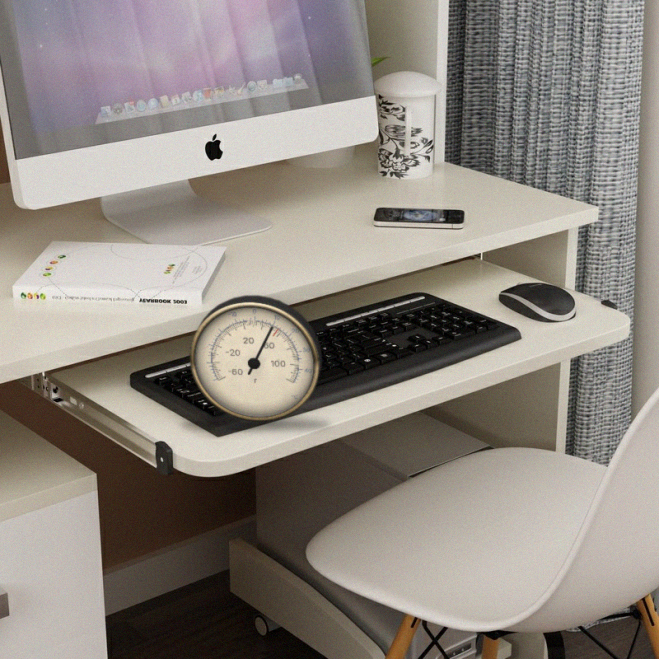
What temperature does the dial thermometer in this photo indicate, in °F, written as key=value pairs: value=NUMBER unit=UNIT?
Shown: value=50 unit=°F
